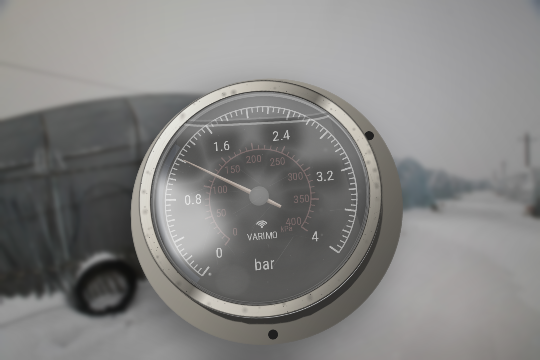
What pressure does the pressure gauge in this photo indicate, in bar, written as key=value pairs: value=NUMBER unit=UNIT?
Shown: value=1.2 unit=bar
